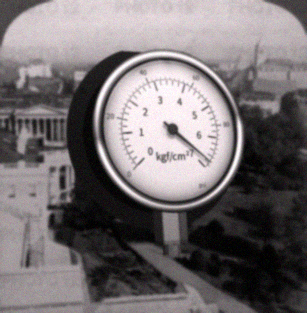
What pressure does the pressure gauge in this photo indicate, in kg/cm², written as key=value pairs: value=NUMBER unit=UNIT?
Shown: value=6.8 unit=kg/cm²
